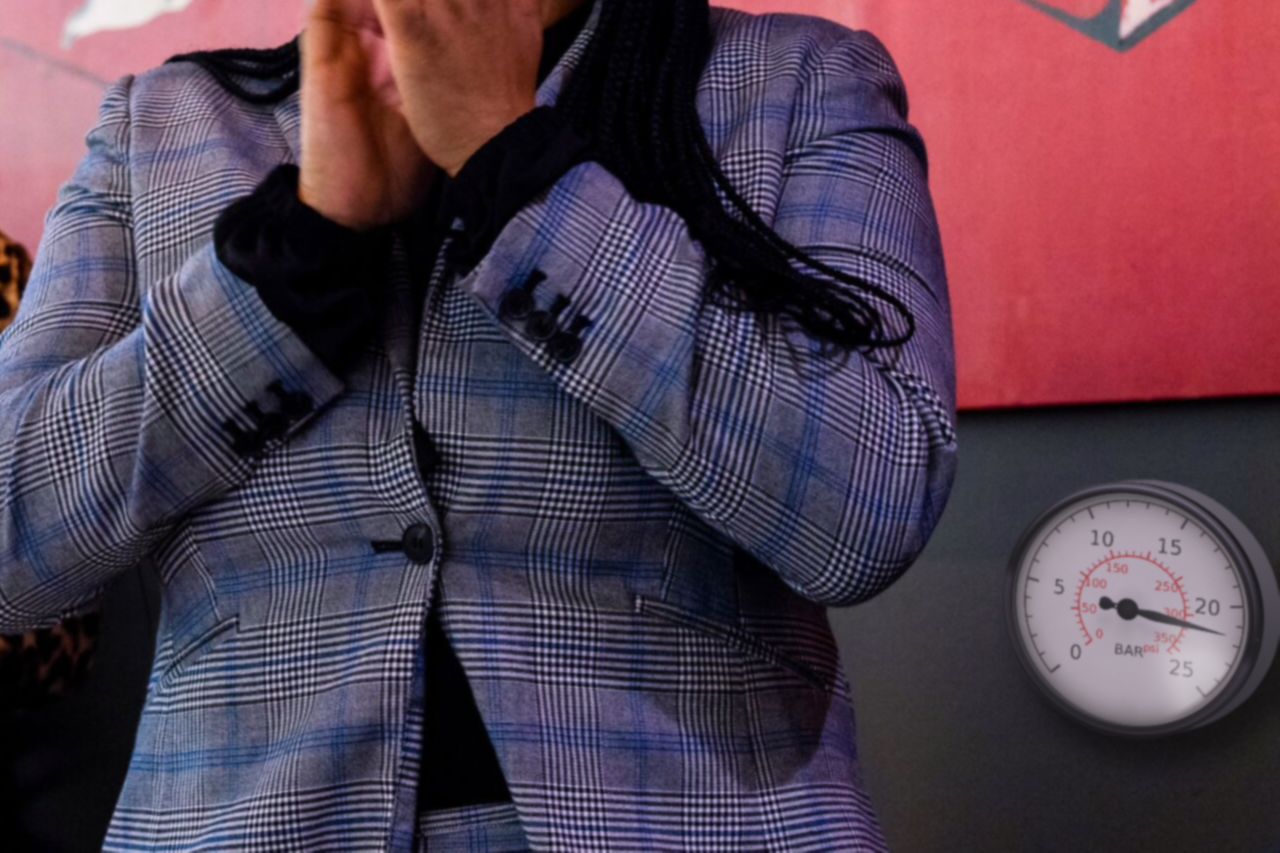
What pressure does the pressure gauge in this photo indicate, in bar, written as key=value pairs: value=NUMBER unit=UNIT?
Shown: value=21.5 unit=bar
